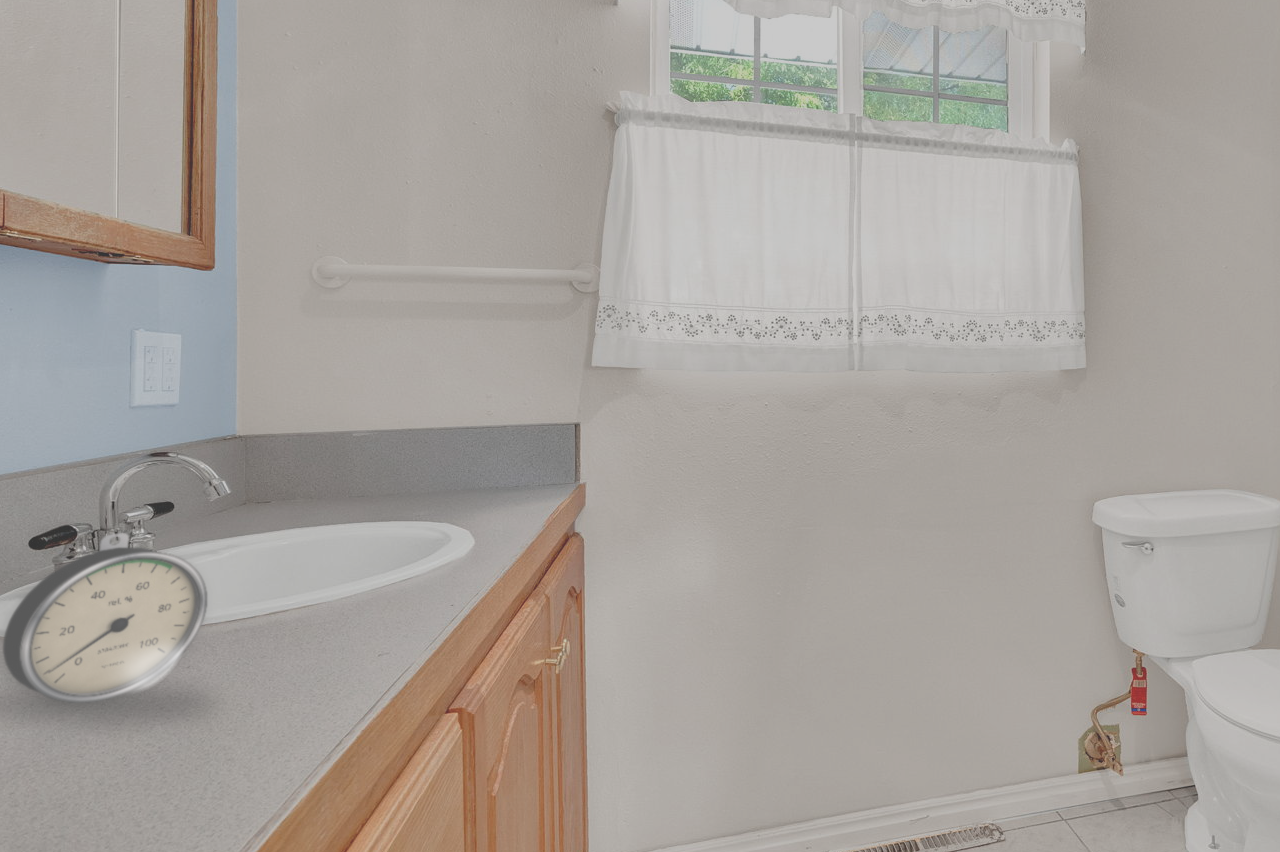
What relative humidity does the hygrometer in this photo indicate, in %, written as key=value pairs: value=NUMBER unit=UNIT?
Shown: value=5 unit=%
